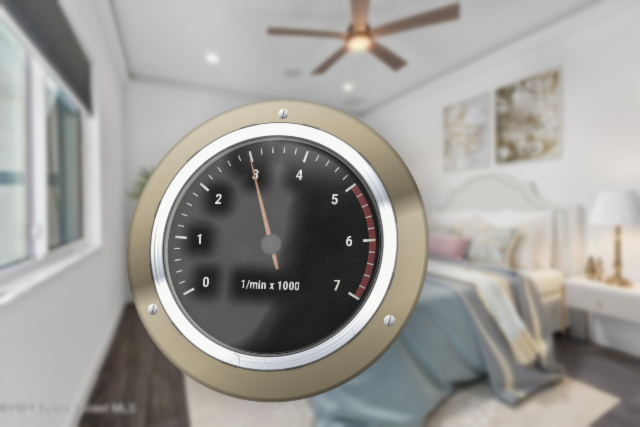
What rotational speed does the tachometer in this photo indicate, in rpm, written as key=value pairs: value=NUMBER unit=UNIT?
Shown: value=3000 unit=rpm
